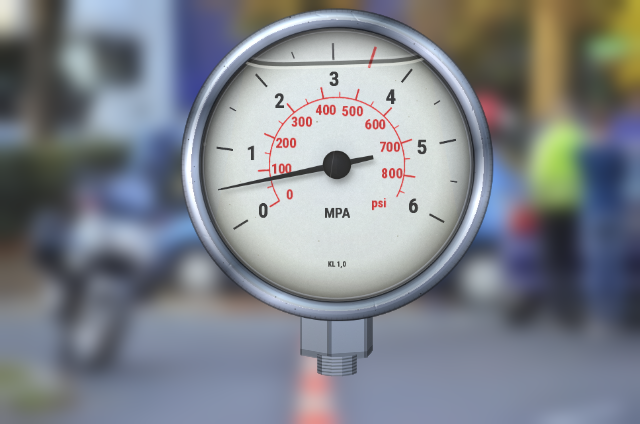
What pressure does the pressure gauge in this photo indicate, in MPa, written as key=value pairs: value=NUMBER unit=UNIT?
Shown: value=0.5 unit=MPa
